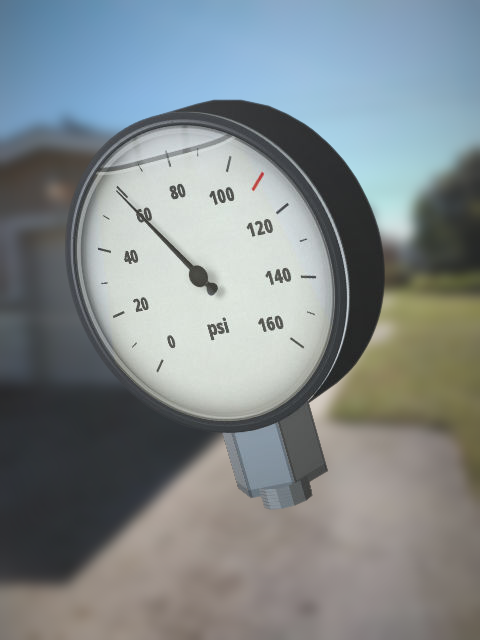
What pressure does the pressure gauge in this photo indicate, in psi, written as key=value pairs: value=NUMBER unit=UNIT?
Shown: value=60 unit=psi
